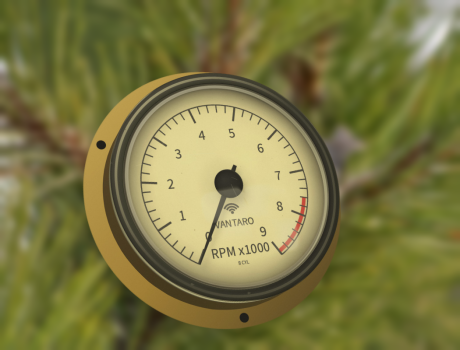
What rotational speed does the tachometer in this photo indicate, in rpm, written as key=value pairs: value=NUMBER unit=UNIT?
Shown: value=0 unit=rpm
